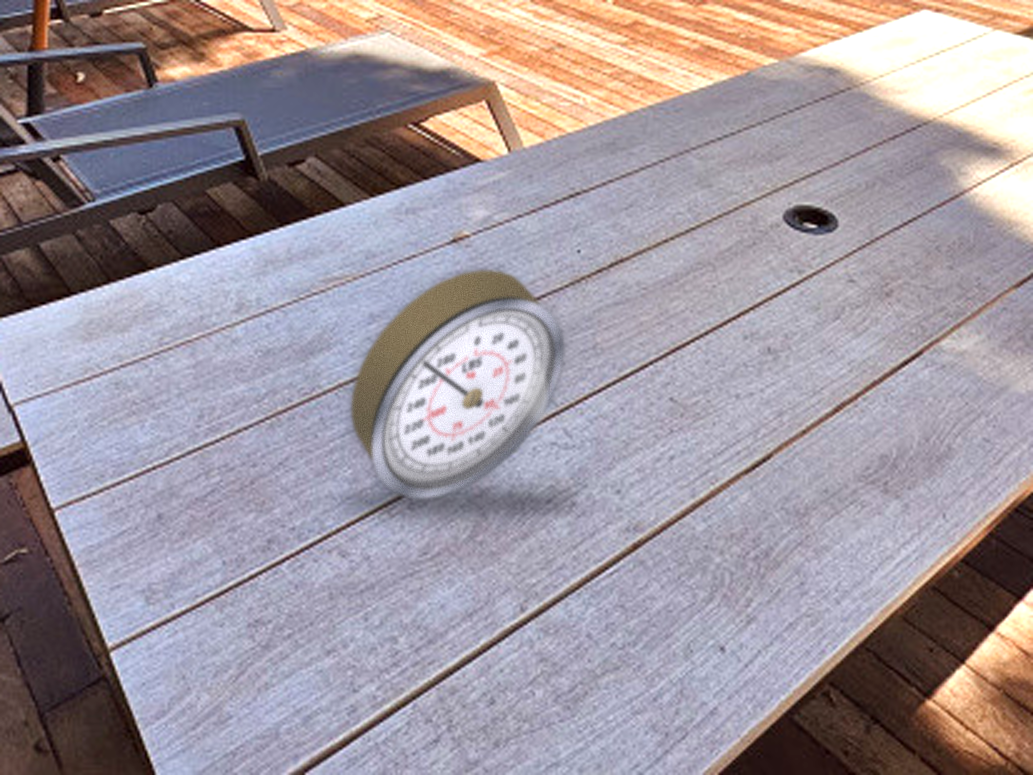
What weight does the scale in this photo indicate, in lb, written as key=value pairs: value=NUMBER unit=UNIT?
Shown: value=270 unit=lb
